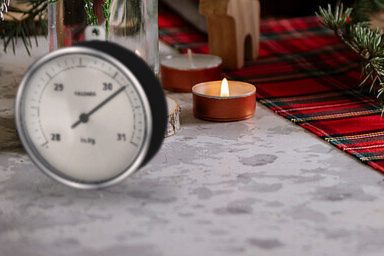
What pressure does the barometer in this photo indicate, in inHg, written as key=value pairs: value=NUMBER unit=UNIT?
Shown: value=30.2 unit=inHg
